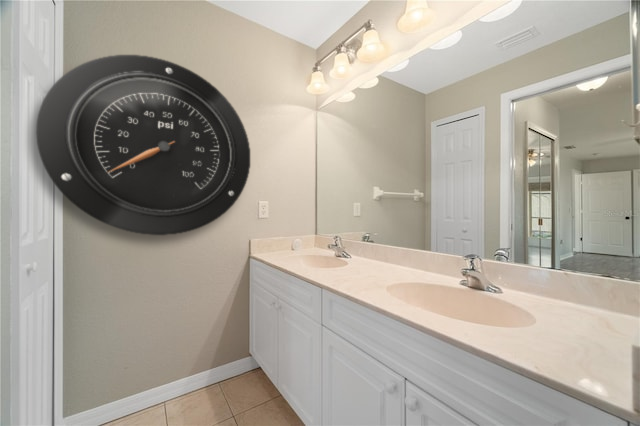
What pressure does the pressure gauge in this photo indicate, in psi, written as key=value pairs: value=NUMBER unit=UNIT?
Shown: value=2 unit=psi
